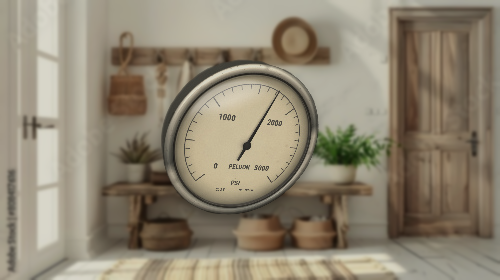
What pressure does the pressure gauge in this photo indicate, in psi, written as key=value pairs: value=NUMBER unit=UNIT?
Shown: value=1700 unit=psi
